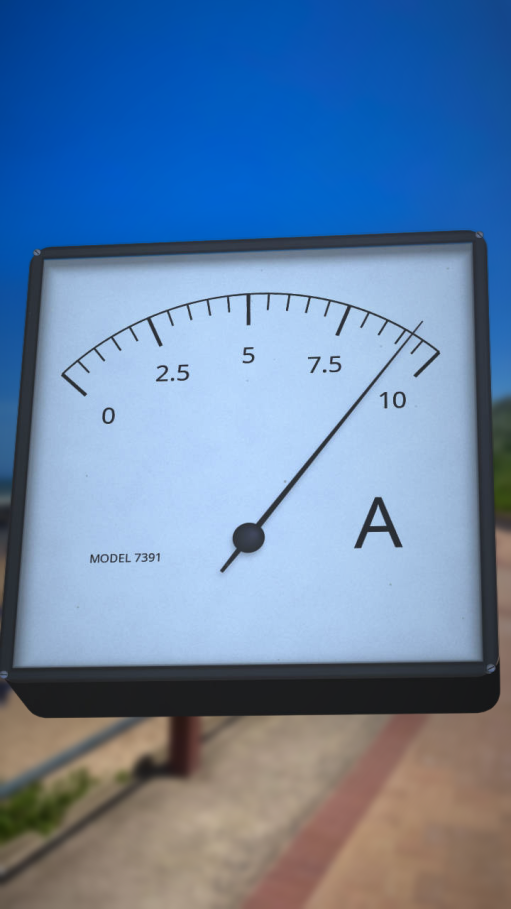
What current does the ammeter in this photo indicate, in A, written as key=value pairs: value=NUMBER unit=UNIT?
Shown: value=9.25 unit=A
